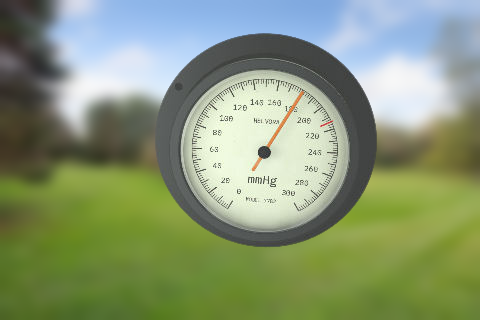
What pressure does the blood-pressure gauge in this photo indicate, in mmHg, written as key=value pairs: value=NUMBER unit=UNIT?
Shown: value=180 unit=mmHg
